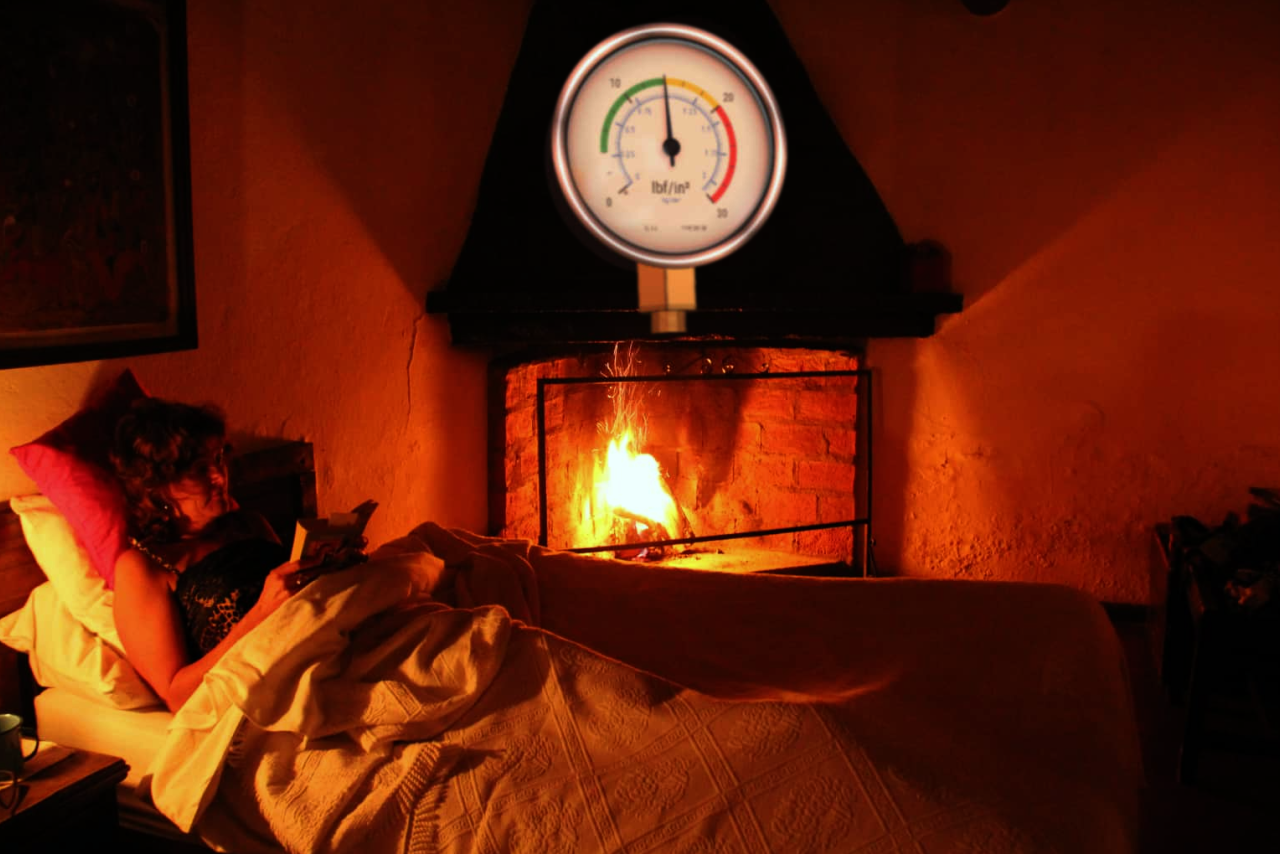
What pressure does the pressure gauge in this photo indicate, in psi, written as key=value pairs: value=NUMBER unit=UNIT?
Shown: value=14 unit=psi
